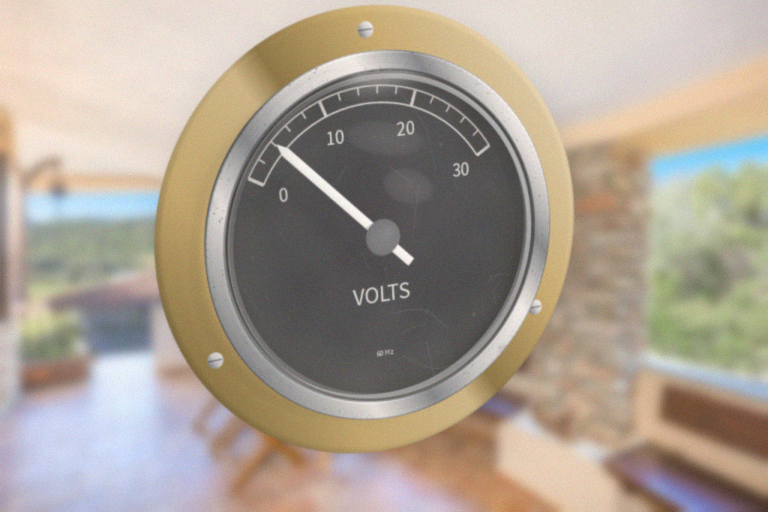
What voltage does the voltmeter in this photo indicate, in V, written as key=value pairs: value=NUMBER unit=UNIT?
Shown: value=4 unit=V
